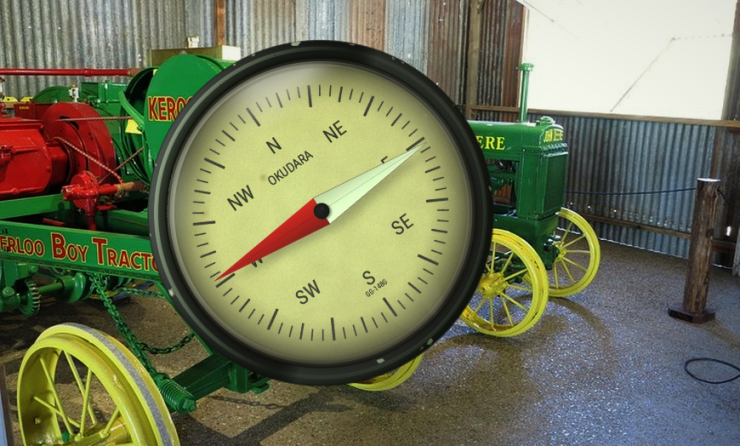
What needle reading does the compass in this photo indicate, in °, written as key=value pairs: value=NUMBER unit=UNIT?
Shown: value=272.5 unit=°
